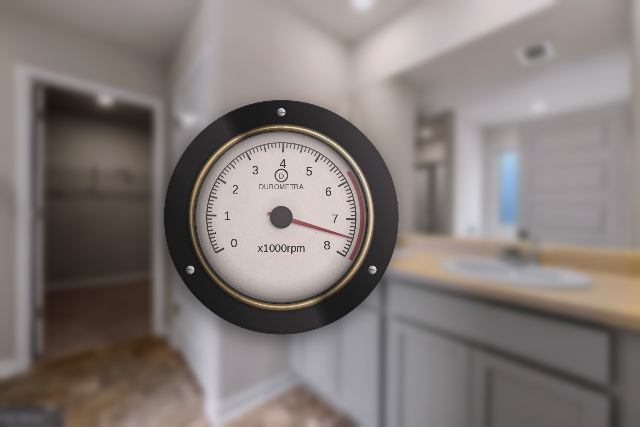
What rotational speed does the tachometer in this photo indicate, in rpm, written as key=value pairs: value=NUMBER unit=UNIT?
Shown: value=7500 unit=rpm
